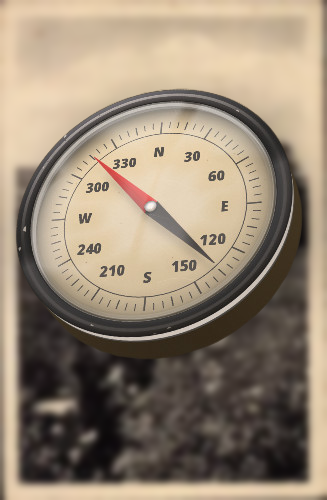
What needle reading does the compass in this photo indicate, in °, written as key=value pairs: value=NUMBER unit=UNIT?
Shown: value=315 unit=°
